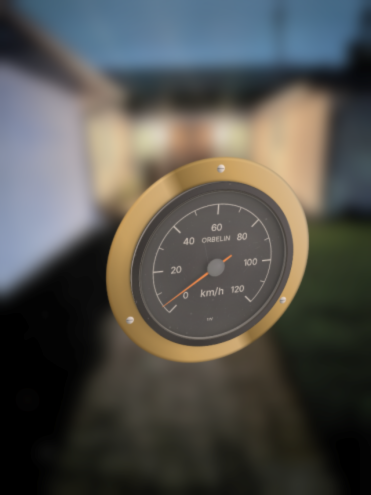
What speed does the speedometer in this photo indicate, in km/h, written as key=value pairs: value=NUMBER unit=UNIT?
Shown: value=5 unit=km/h
